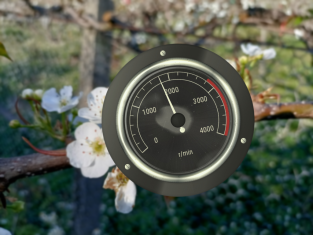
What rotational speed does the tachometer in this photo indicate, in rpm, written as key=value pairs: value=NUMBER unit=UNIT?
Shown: value=1800 unit=rpm
